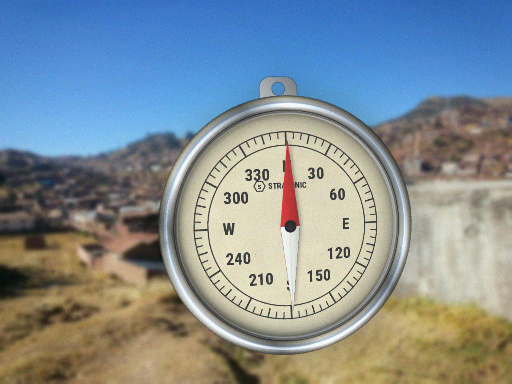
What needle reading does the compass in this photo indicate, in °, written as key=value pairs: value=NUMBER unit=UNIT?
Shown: value=0 unit=°
